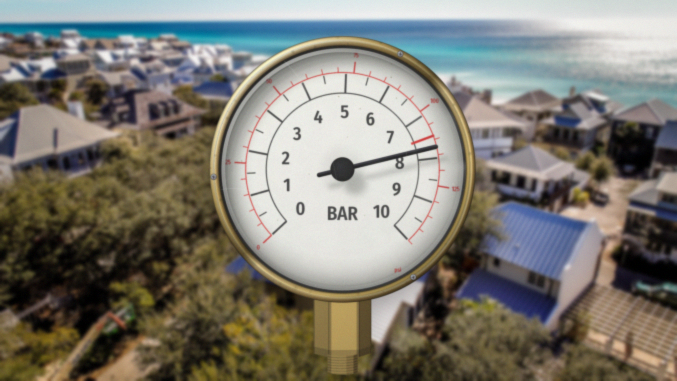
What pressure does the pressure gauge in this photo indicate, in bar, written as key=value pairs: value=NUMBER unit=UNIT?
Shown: value=7.75 unit=bar
